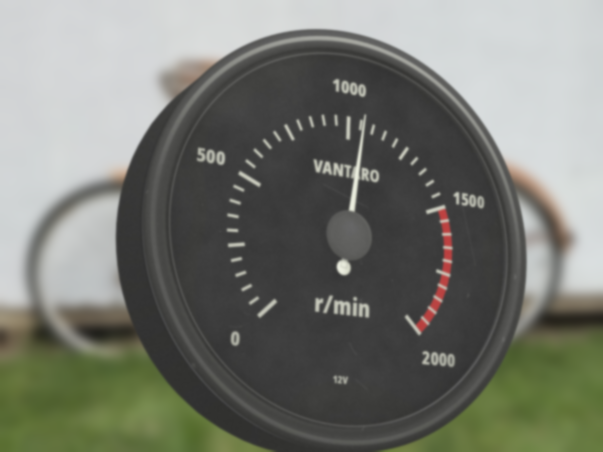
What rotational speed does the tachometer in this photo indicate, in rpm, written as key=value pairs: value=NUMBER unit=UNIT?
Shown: value=1050 unit=rpm
